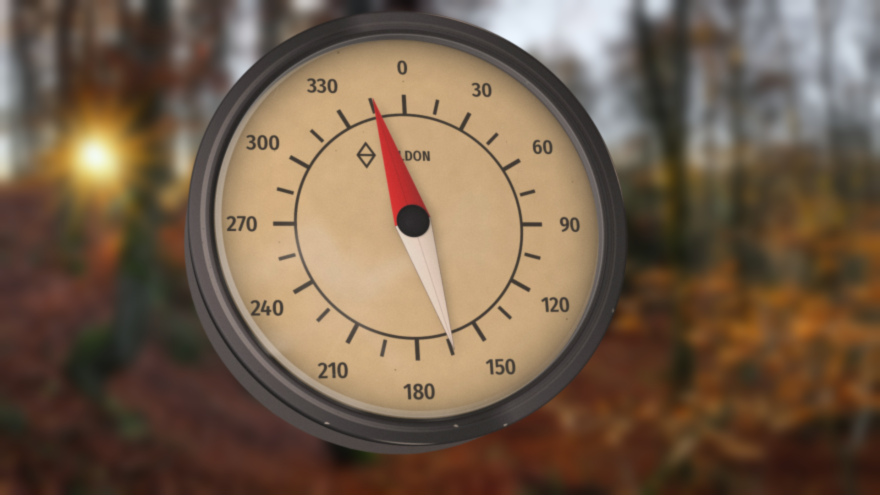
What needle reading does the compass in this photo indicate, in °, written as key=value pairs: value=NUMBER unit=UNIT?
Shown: value=345 unit=°
